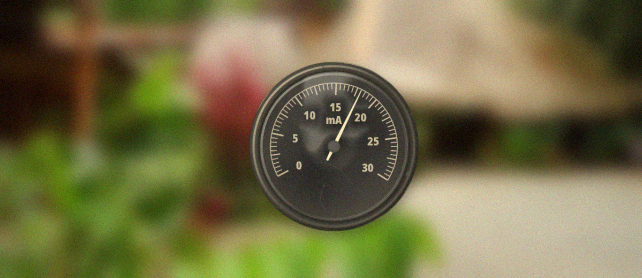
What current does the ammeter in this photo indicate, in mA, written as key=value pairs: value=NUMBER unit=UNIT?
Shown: value=18 unit=mA
